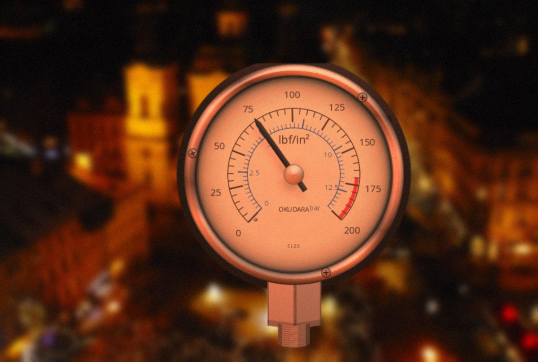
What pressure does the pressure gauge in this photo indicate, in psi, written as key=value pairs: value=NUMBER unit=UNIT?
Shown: value=75 unit=psi
